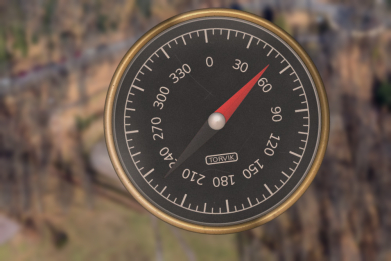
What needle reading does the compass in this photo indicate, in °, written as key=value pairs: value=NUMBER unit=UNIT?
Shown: value=50 unit=°
